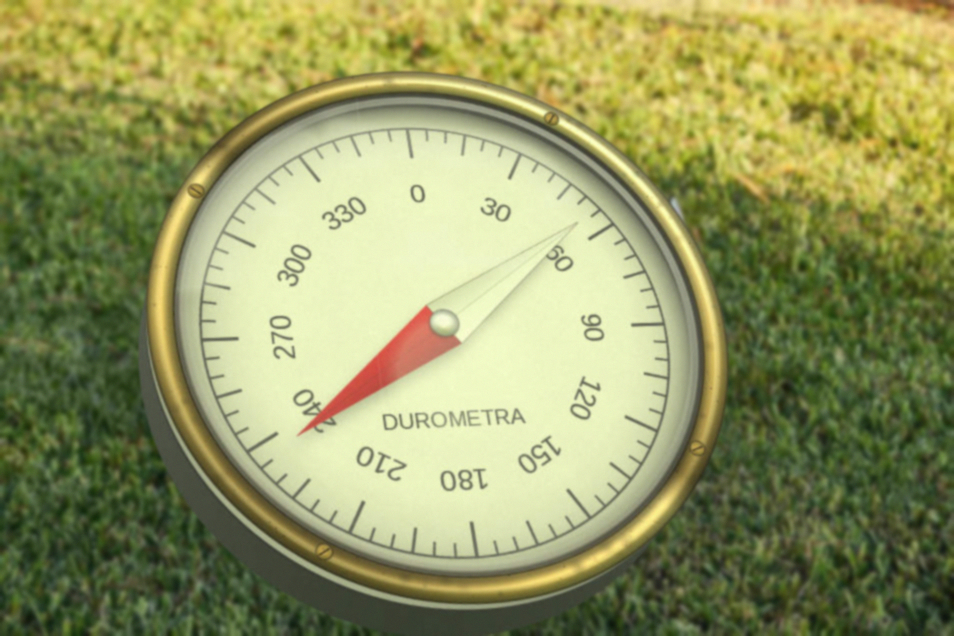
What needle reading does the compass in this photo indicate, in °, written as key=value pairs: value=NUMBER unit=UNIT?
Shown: value=235 unit=°
